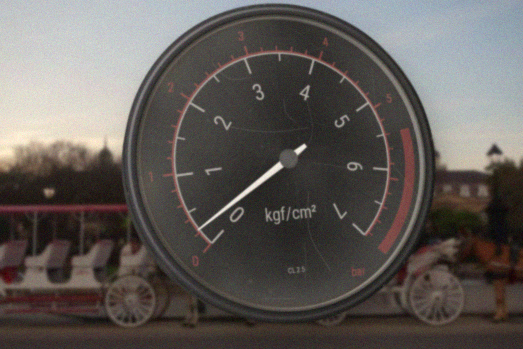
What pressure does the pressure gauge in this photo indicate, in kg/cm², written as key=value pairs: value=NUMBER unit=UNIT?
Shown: value=0.25 unit=kg/cm²
